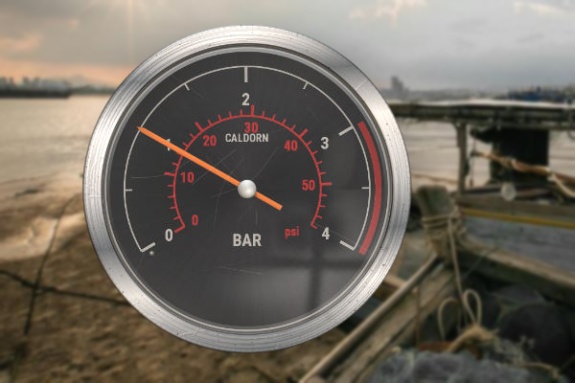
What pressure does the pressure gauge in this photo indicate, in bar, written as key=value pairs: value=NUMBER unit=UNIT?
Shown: value=1 unit=bar
